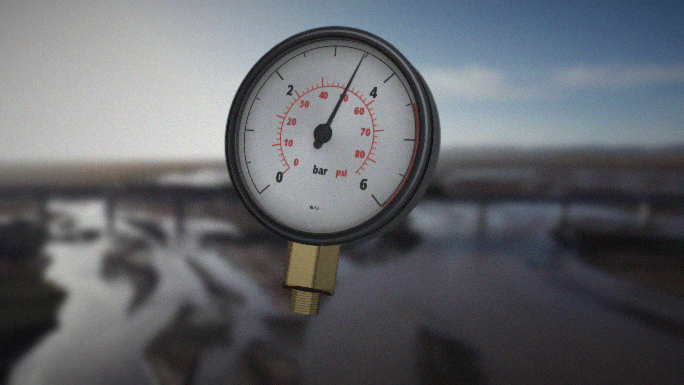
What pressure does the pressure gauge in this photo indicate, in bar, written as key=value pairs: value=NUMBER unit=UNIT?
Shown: value=3.5 unit=bar
